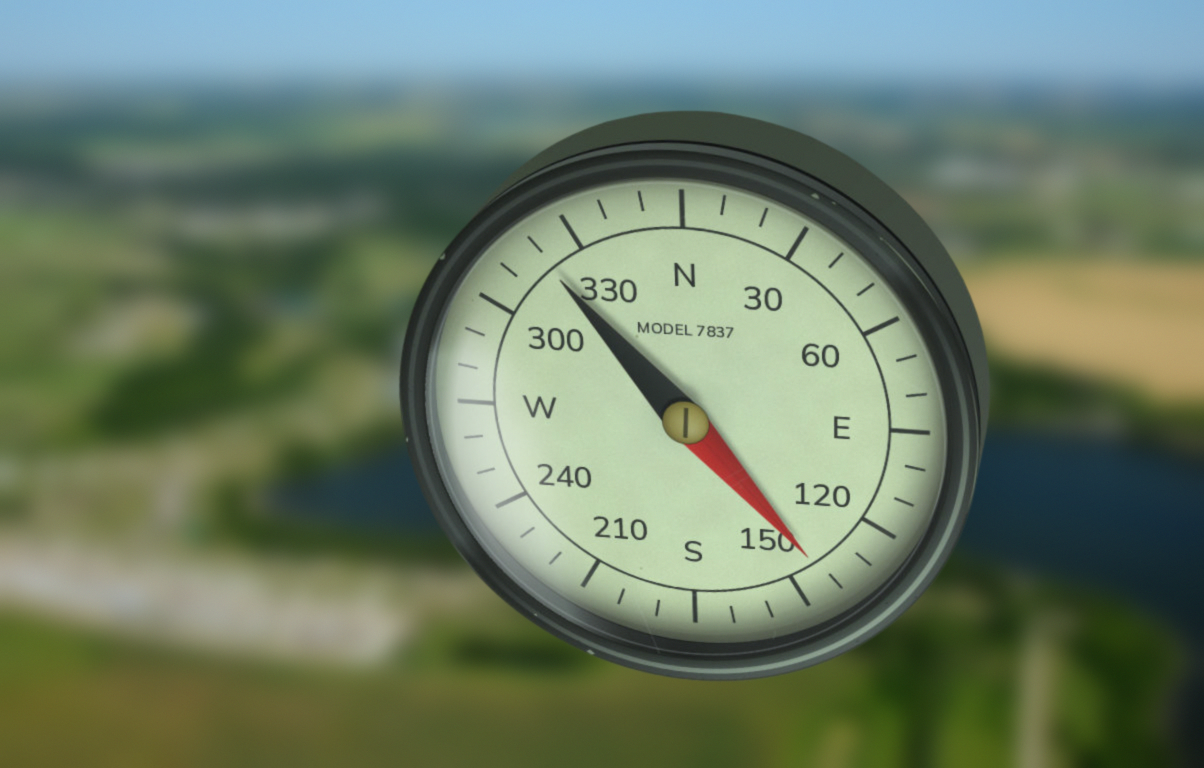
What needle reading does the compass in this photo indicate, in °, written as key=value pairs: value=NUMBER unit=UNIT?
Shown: value=140 unit=°
